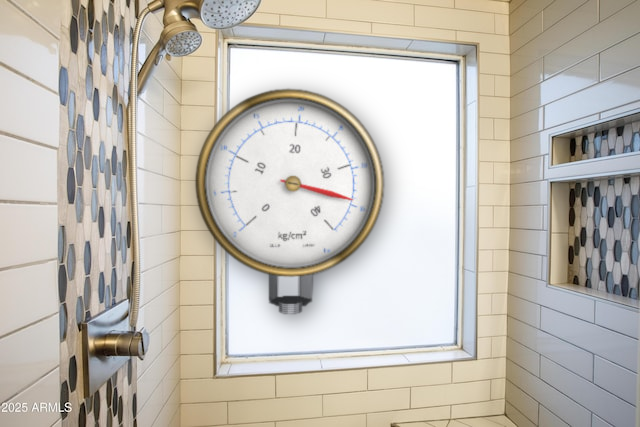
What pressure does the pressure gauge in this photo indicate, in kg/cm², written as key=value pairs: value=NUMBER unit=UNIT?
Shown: value=35 unit=kg/cm²
